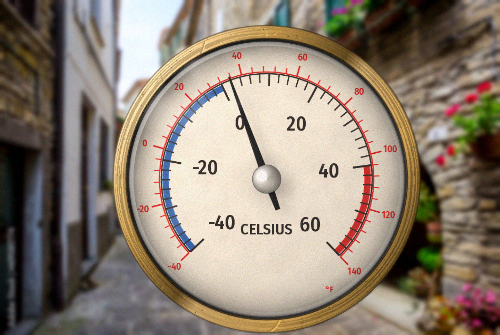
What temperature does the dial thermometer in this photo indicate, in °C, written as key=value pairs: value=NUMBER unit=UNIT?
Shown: value=2 unit=°C
